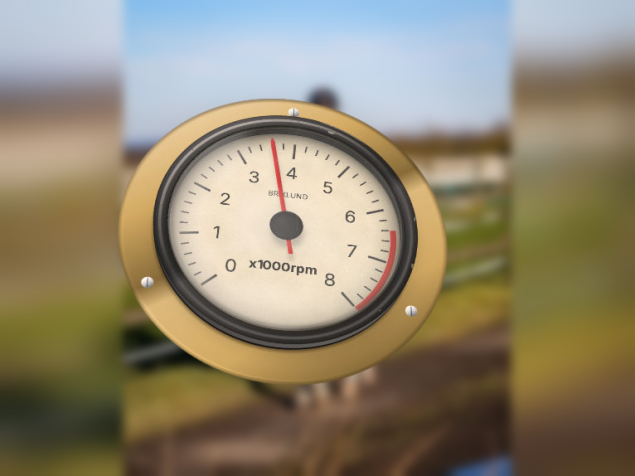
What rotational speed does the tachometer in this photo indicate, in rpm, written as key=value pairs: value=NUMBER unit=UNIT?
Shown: value=3600 unit=rpm
